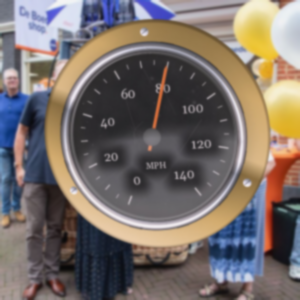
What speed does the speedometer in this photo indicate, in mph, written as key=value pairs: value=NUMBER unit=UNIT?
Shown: value=80 unit=mph
